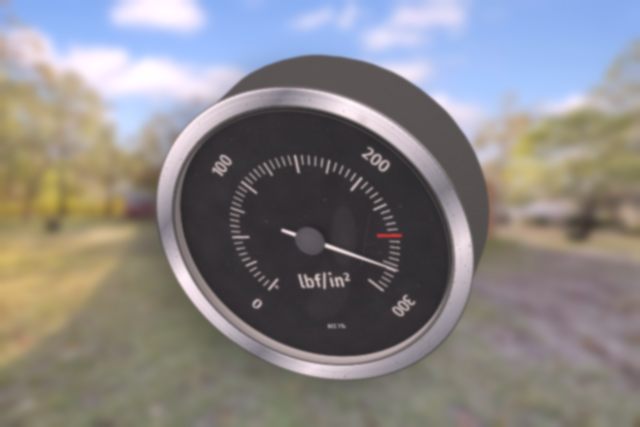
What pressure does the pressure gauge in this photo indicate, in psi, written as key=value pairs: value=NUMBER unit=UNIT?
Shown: value=275 unit=psi
